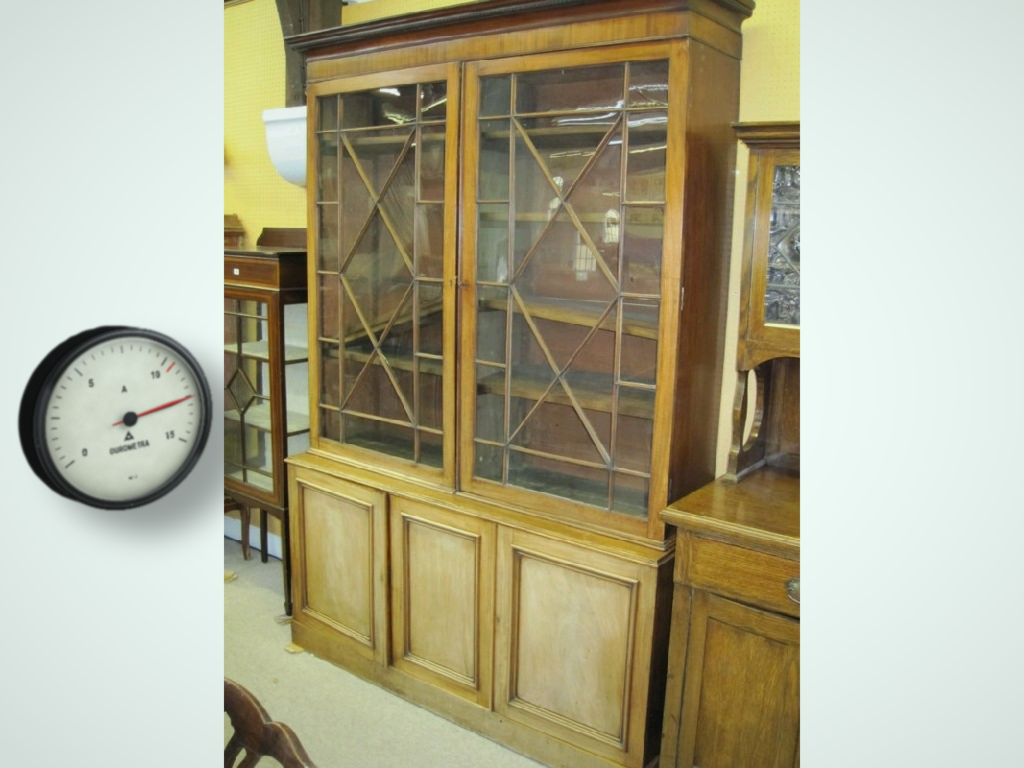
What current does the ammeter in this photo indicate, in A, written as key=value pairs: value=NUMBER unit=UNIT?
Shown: value=12.5 unit=A
